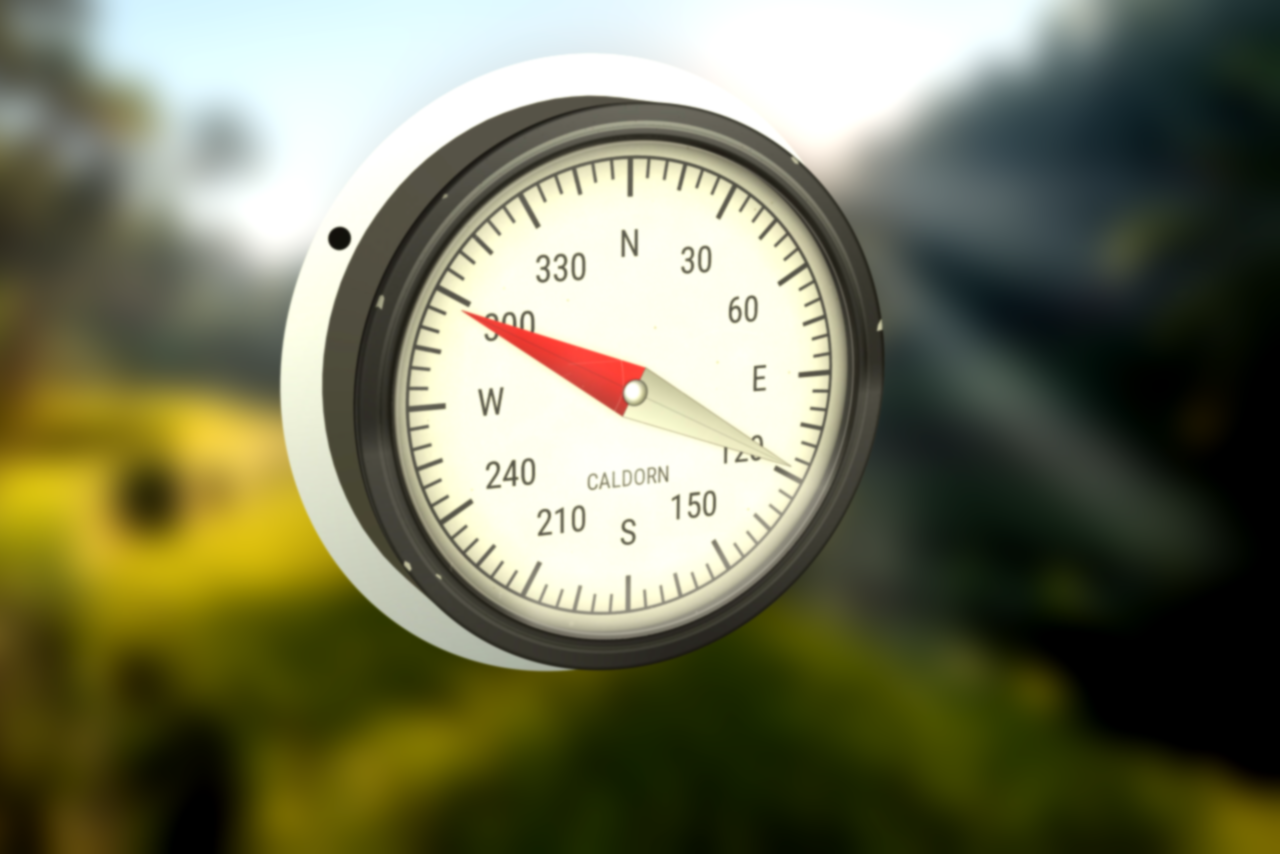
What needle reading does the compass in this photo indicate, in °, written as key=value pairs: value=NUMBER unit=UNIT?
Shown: value=297.5 unit=°
